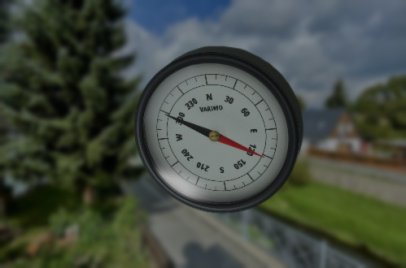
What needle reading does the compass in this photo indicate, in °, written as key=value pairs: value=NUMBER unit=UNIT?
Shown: value=120 unit=°
